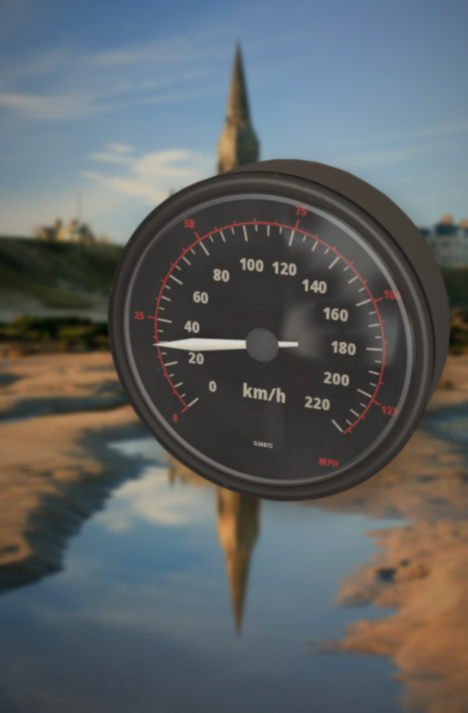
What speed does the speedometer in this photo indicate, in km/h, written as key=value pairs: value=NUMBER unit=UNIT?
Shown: value=30 unit=km/h
